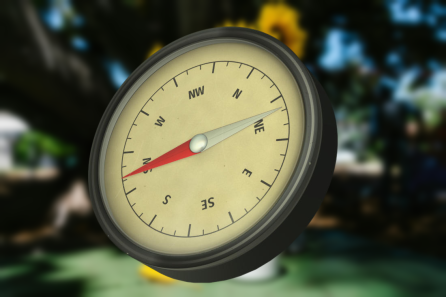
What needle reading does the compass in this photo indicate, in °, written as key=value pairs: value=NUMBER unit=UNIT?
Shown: value=220 unit=°
